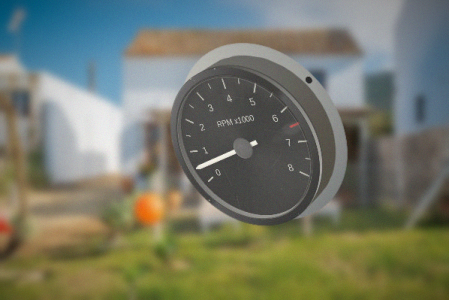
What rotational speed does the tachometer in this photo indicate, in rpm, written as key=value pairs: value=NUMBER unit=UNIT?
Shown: value=500 unit=rpm
